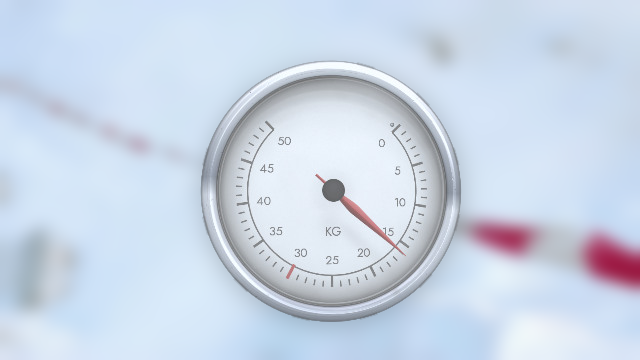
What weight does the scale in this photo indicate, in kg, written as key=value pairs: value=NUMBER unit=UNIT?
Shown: value=16 unit=kg
